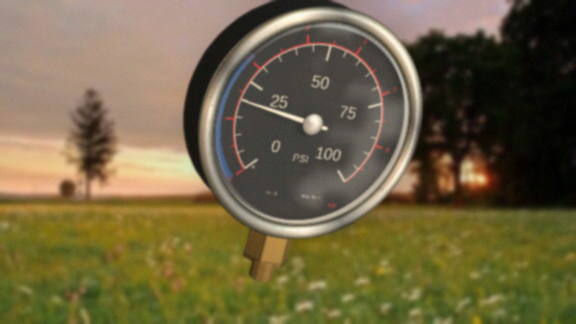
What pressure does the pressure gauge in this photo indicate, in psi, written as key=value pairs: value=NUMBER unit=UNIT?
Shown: value=20 unit=psi
